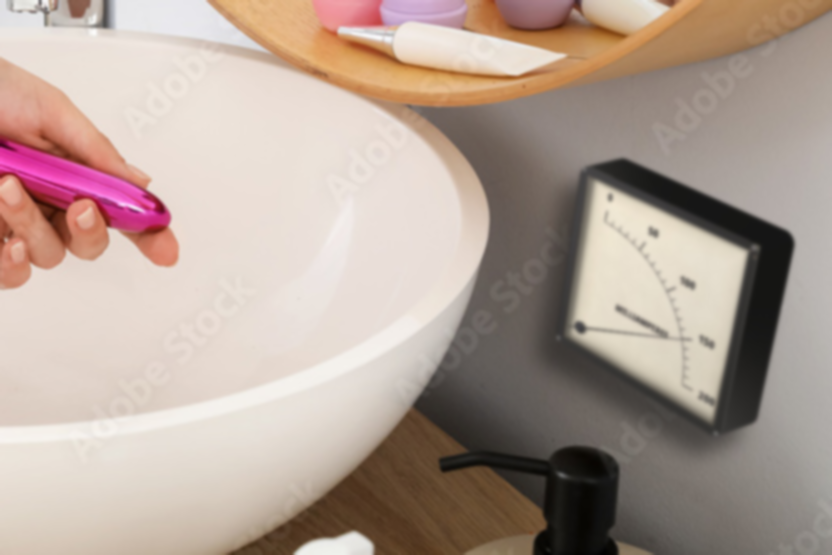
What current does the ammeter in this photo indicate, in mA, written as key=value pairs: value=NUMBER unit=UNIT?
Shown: value=150 unit=mA
